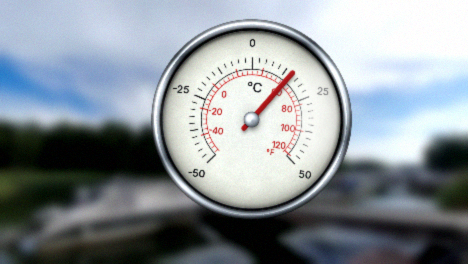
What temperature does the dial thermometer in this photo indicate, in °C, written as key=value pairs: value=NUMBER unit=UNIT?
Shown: value=15 unit=°C
